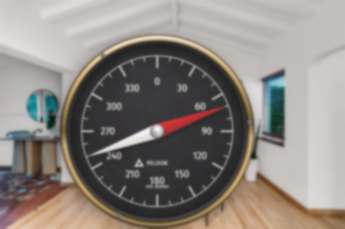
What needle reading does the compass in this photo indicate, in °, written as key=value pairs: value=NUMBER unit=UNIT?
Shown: value=70 unit=°
